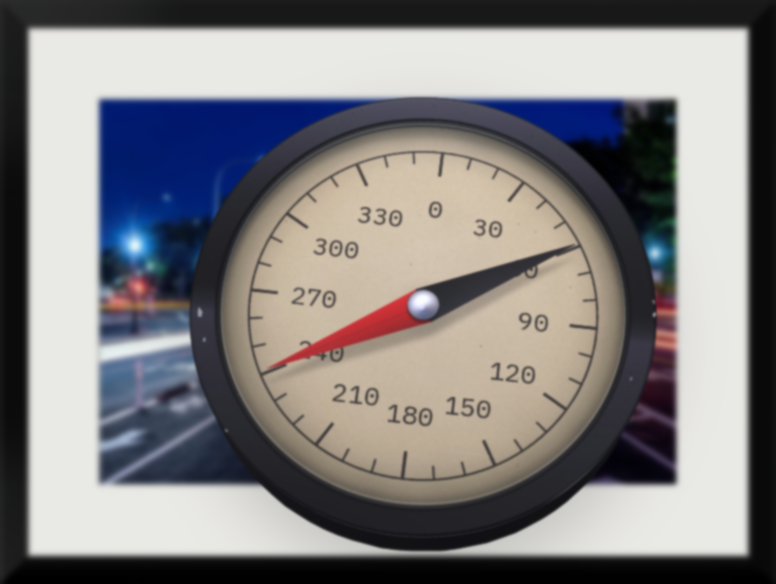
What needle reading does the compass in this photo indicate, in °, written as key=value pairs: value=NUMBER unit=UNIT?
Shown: value=240 unit=°
